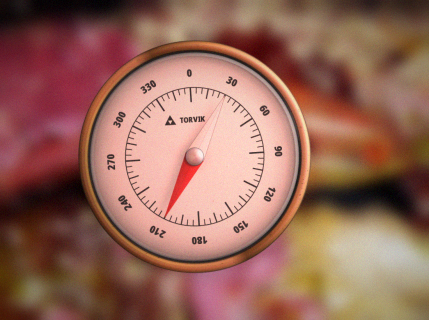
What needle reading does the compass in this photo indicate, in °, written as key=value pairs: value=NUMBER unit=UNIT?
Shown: value=210 unit=°
